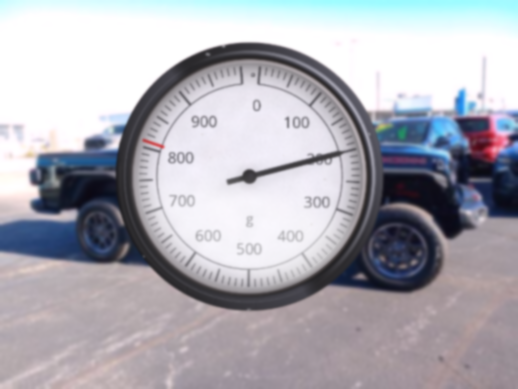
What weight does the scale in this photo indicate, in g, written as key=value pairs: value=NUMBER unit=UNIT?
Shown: value=200 unit=g
